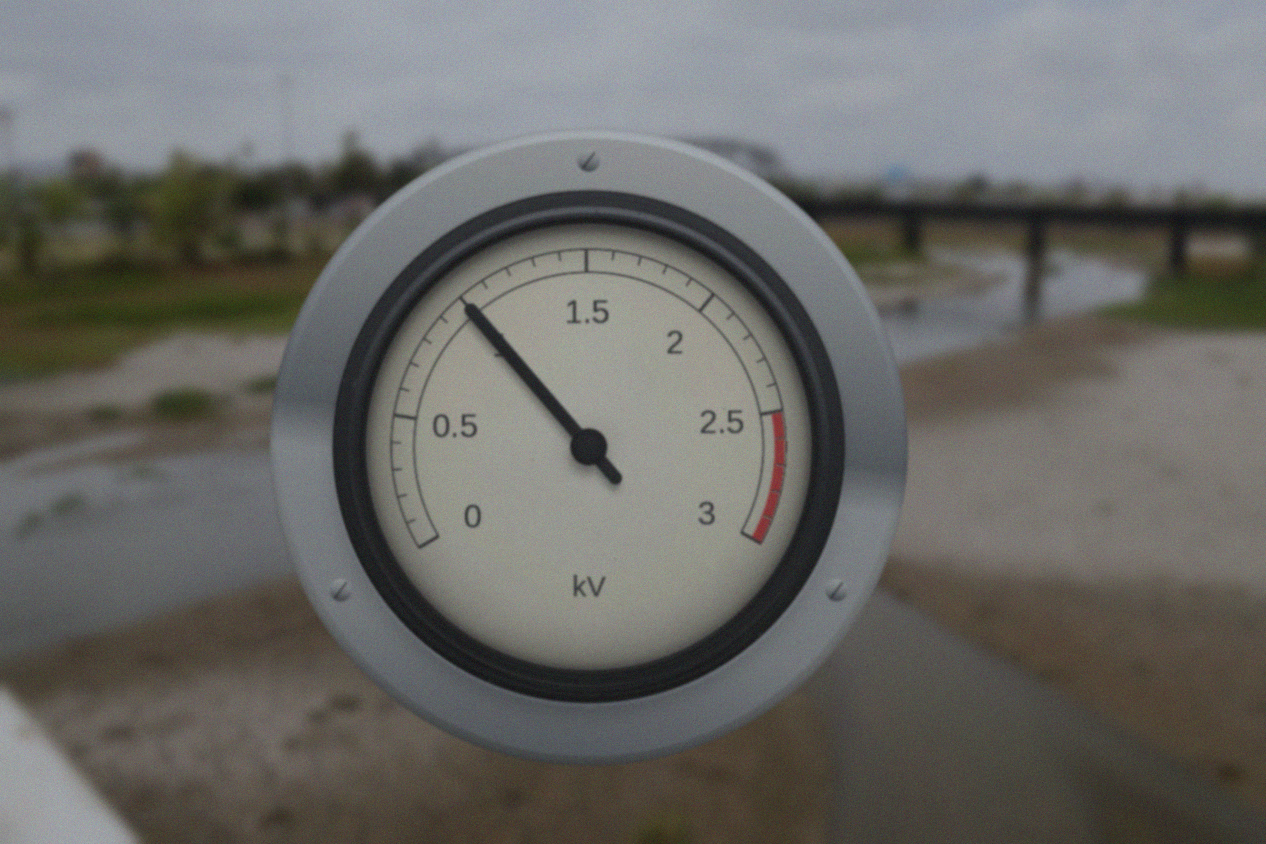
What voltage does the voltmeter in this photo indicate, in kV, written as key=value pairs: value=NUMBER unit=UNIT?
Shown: value=1 unit=kV
